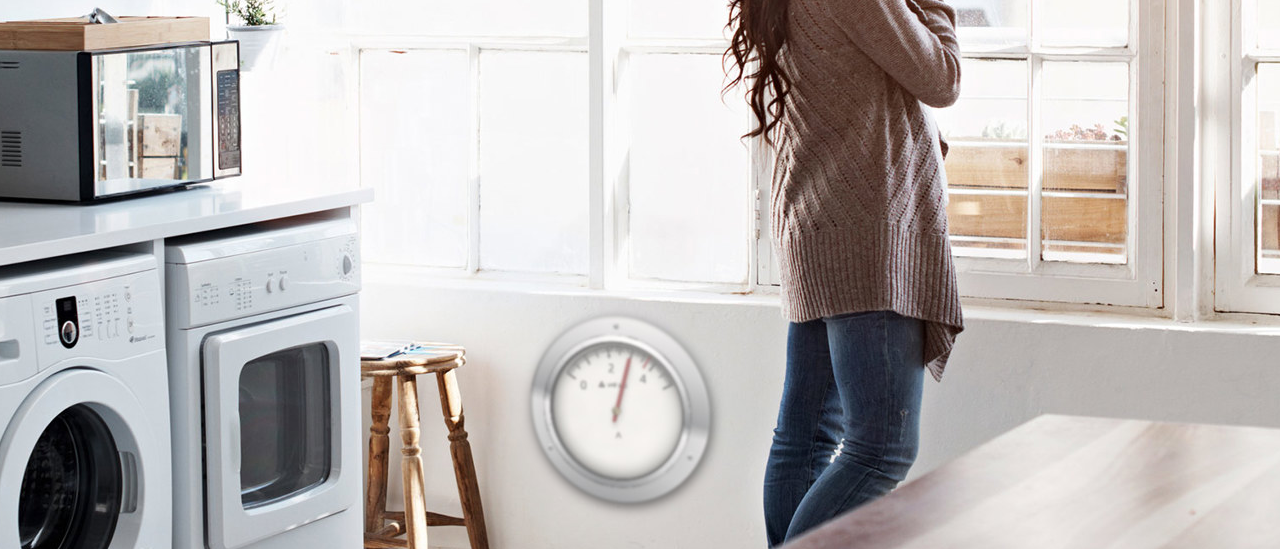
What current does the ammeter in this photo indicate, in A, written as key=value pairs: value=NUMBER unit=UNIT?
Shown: value=3 unit=A
